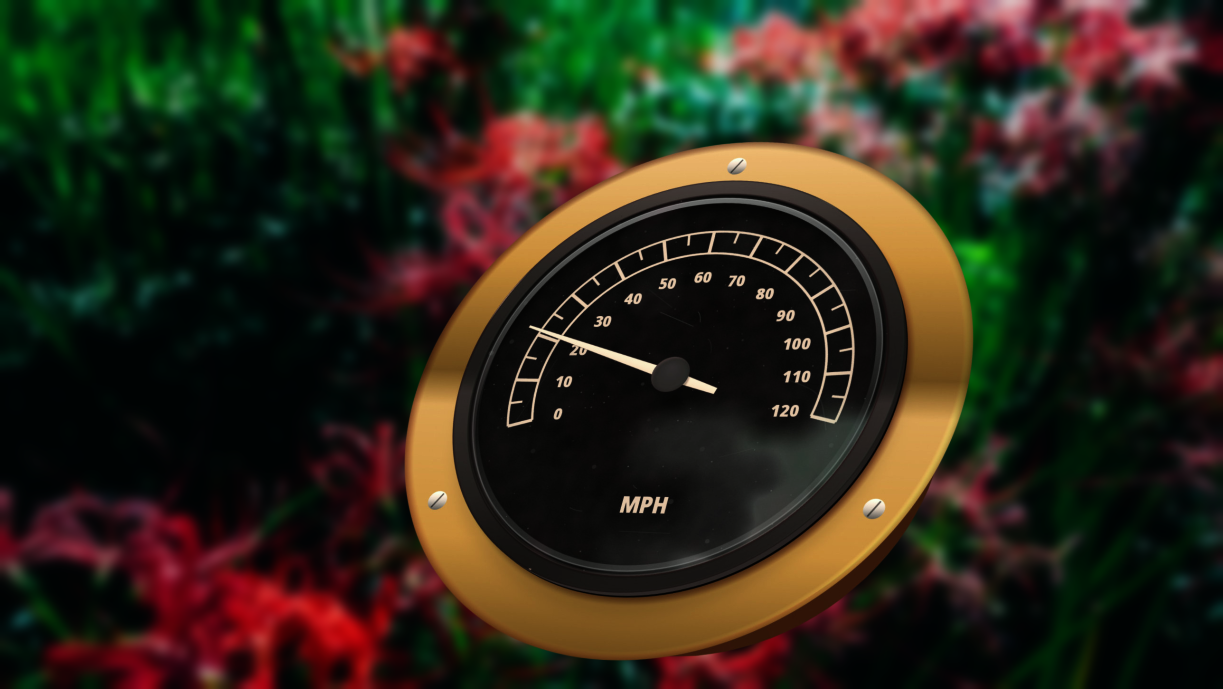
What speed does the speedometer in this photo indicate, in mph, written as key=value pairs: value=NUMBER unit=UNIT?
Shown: value=20 unit=mph
